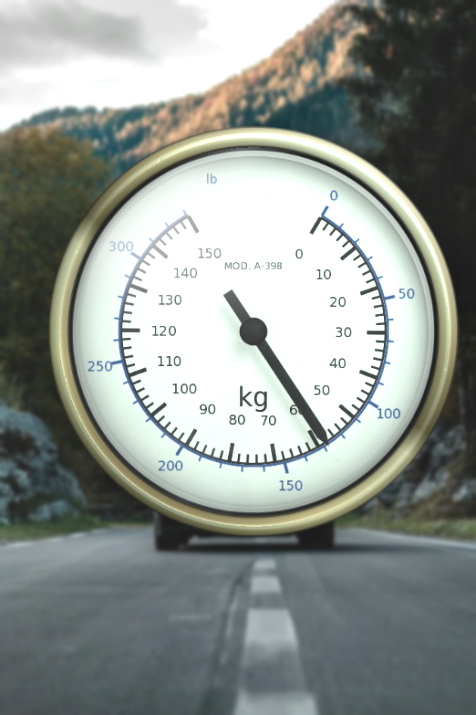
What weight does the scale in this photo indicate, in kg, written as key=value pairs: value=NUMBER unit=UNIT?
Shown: value=58 unit=kg
